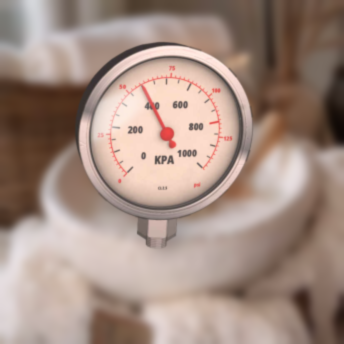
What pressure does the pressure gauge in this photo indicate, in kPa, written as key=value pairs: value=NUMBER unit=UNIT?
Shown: value=400 unit=kPa
